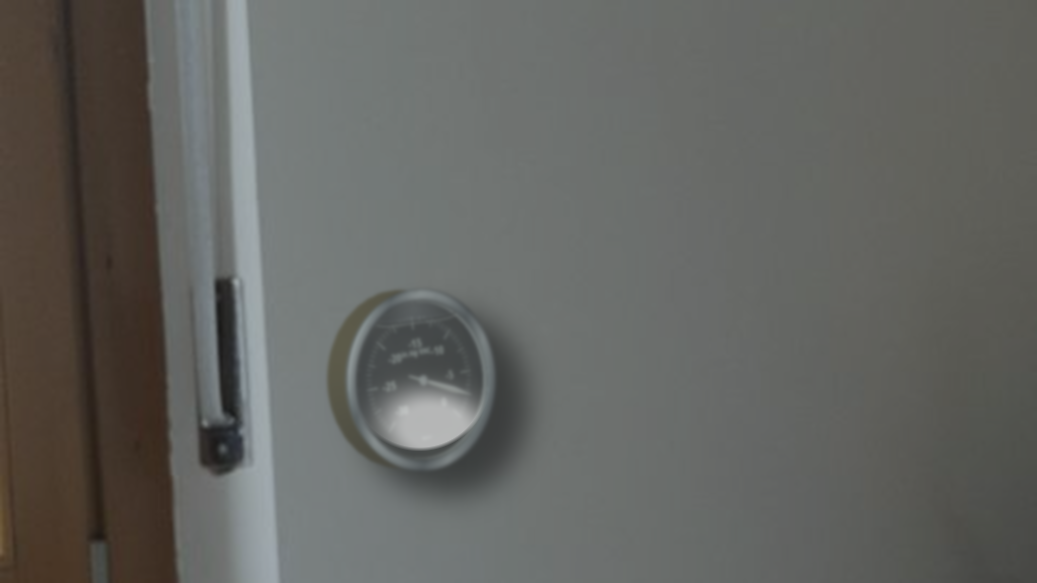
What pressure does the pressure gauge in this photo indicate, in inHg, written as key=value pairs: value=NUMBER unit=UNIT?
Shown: value=-2.5 unit=inHg
